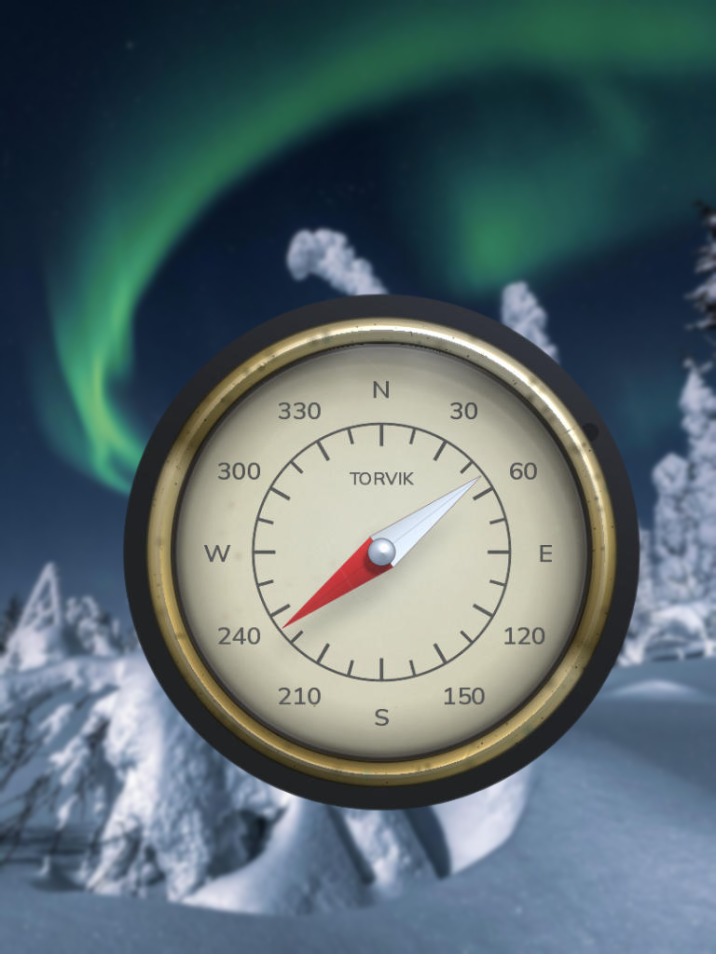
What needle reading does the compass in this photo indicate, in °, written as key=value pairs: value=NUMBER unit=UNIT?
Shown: value=232.5 unit=°
